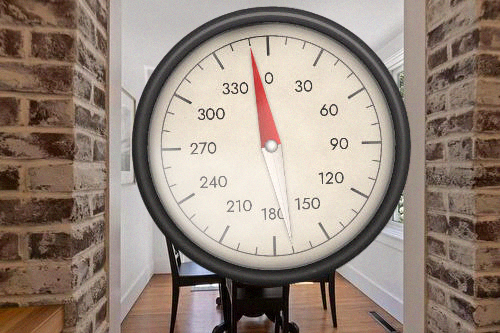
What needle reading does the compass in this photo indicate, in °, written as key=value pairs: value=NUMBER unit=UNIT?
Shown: value=350 unit=°
